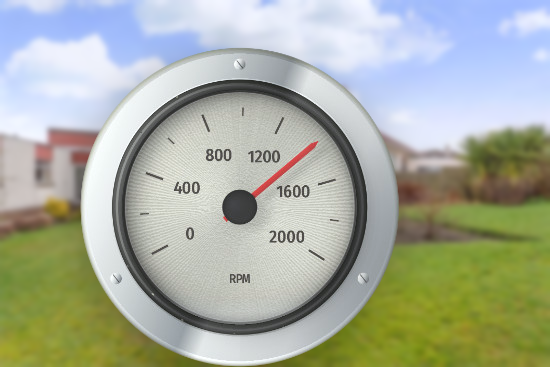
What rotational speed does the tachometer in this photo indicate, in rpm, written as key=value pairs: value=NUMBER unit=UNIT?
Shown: value=1400 unit=rpm
